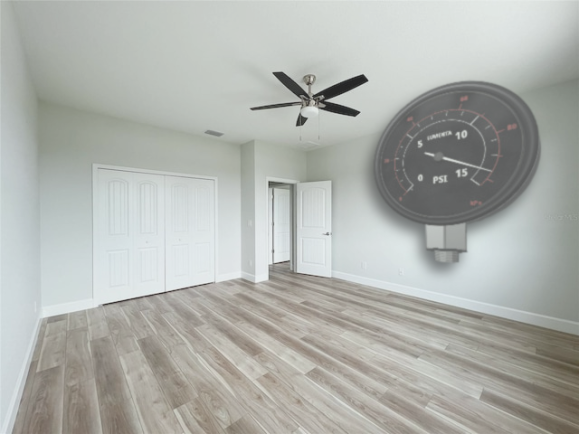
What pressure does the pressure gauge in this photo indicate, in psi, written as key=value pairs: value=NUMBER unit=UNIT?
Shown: value=14 unit=psi
